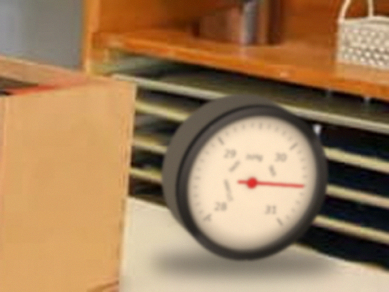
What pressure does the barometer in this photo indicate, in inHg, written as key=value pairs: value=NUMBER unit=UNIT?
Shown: value=30.5 unit=inHg
